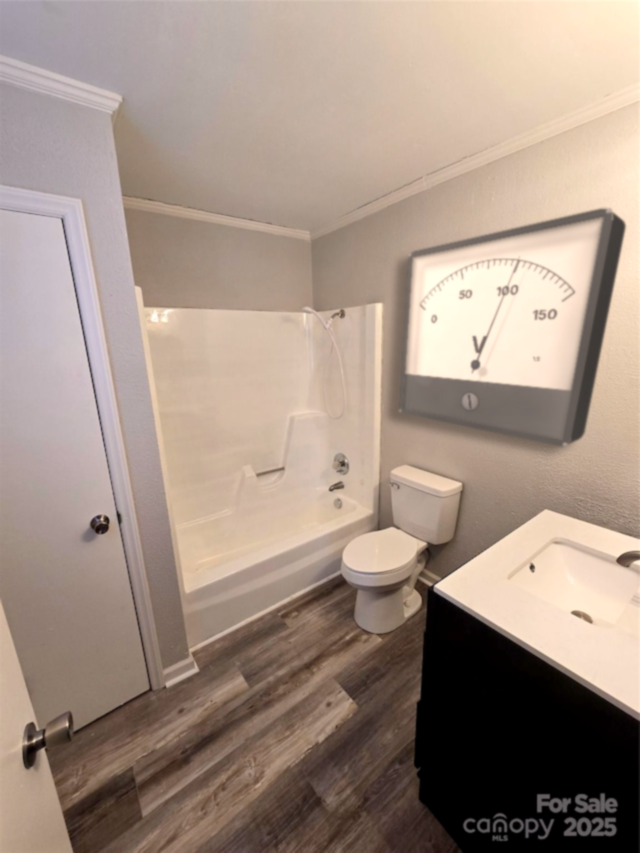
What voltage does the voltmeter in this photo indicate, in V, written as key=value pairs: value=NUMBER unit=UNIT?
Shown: value=100 unit=V
